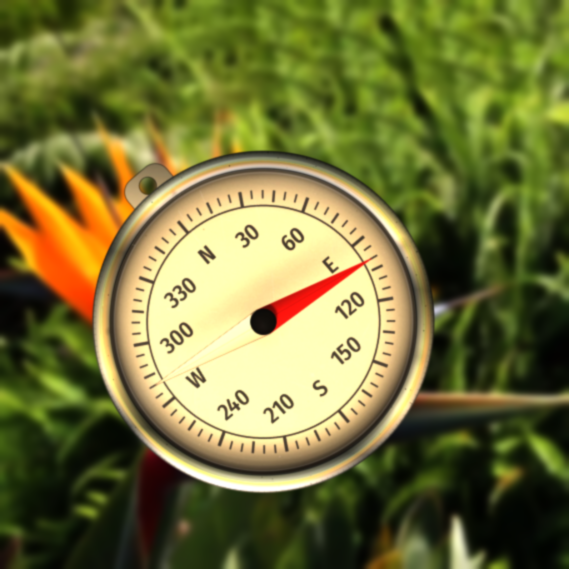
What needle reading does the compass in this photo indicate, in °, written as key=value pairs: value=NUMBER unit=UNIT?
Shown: value=100 unit=°
